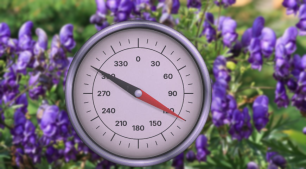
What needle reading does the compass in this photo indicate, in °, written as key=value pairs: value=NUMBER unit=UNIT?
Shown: value=120 unit=°
